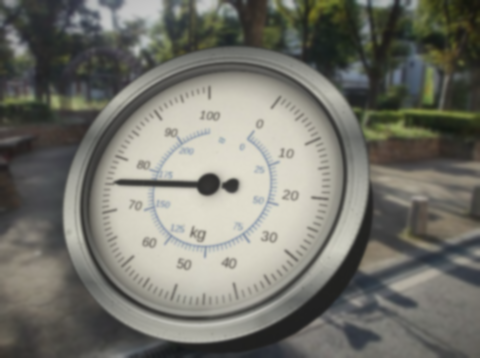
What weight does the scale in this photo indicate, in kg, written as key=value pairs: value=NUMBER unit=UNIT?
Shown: value=75 unit=kg
